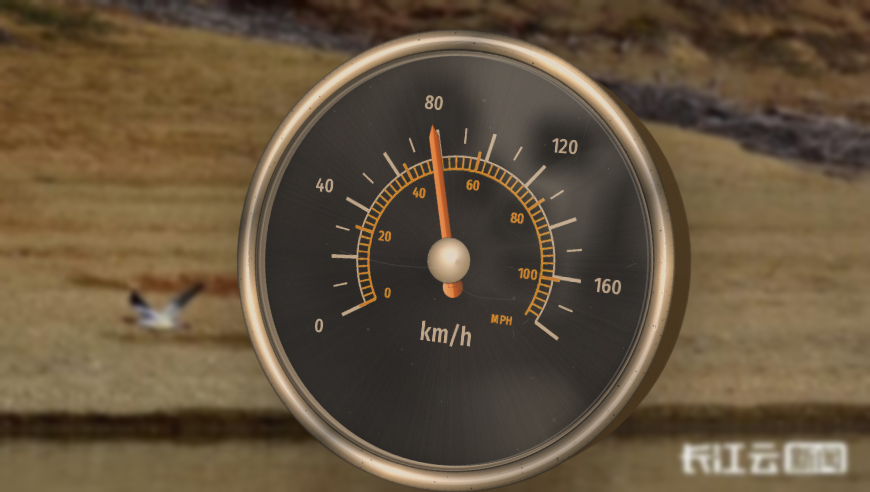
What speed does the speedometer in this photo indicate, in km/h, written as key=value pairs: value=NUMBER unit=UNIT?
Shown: value=80 unit=km/h
